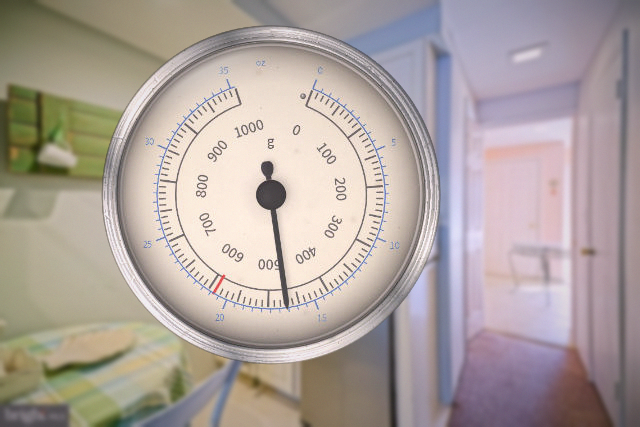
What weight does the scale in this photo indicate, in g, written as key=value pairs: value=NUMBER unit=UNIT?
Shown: value=470 unit=g
